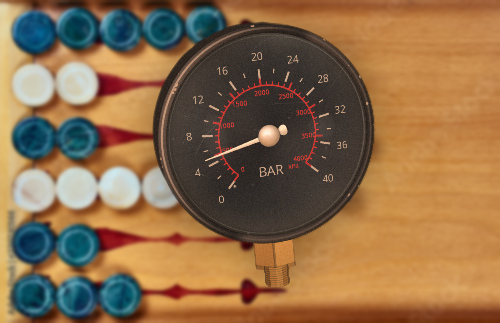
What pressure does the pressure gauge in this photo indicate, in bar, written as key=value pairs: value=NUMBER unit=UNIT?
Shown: value=5 unit=bar
